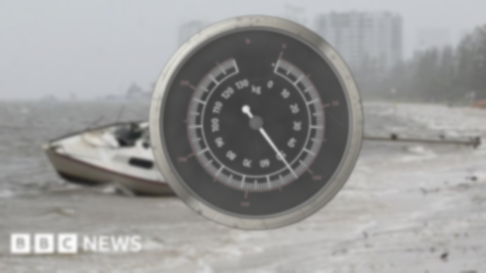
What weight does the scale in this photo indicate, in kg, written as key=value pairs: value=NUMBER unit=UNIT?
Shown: value=50 unit=kg
